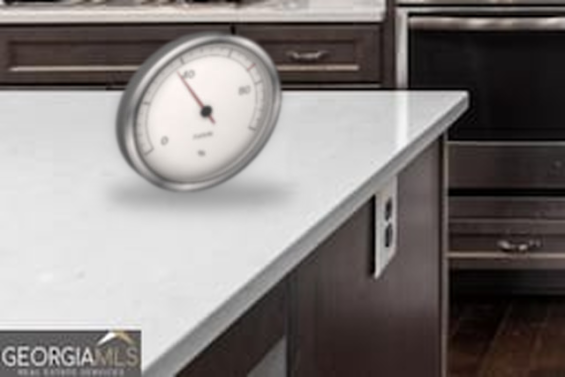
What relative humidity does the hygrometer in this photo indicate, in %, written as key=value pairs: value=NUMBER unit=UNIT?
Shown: value=36 unit=%
